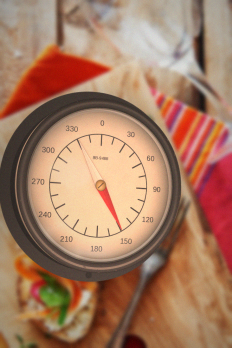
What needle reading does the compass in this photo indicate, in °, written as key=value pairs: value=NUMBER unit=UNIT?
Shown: value=150 unit=°
